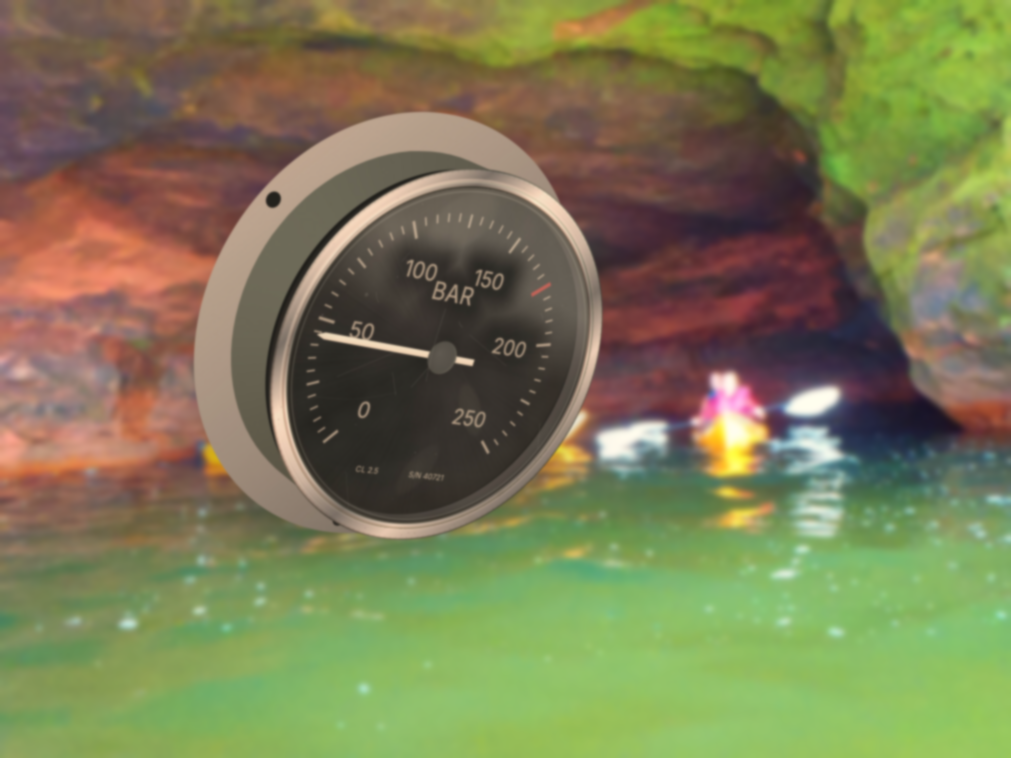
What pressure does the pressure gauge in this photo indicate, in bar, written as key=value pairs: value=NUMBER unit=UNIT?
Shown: value=45 unit=bar
